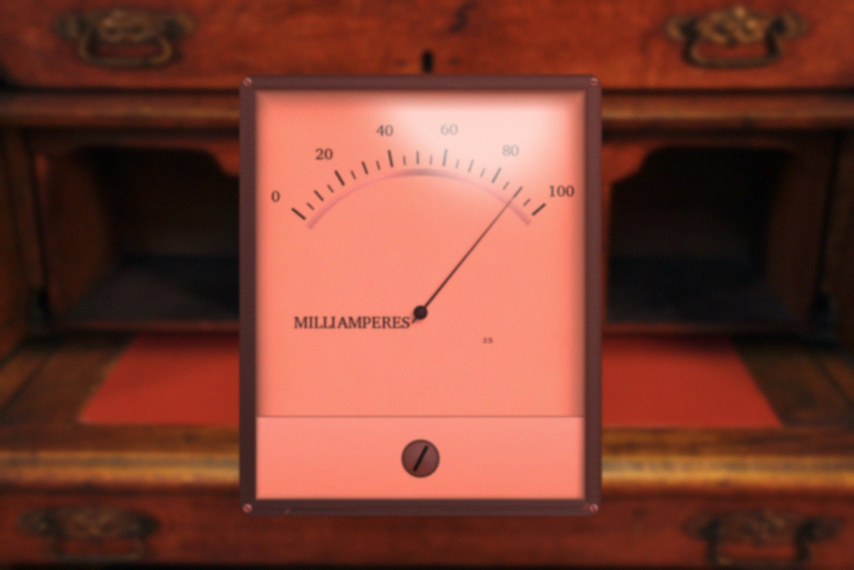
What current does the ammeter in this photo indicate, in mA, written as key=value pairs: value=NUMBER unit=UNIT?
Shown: value=90 unit=mA
